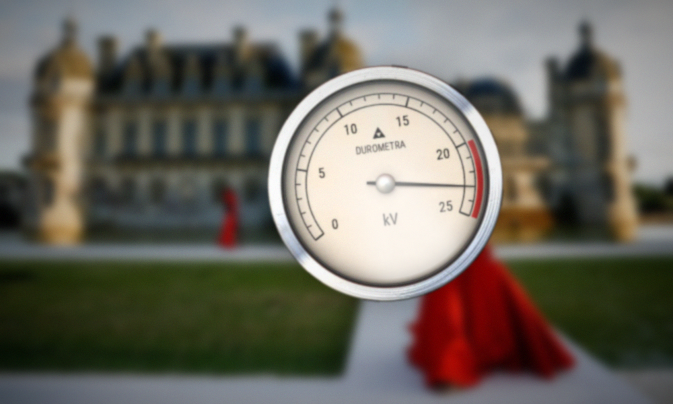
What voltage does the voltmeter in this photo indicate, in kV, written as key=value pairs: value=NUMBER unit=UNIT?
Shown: value=23 unit=kV
